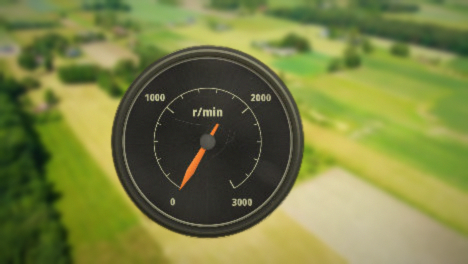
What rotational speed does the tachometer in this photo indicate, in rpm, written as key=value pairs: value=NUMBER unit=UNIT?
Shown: value=0 unit=rpm
